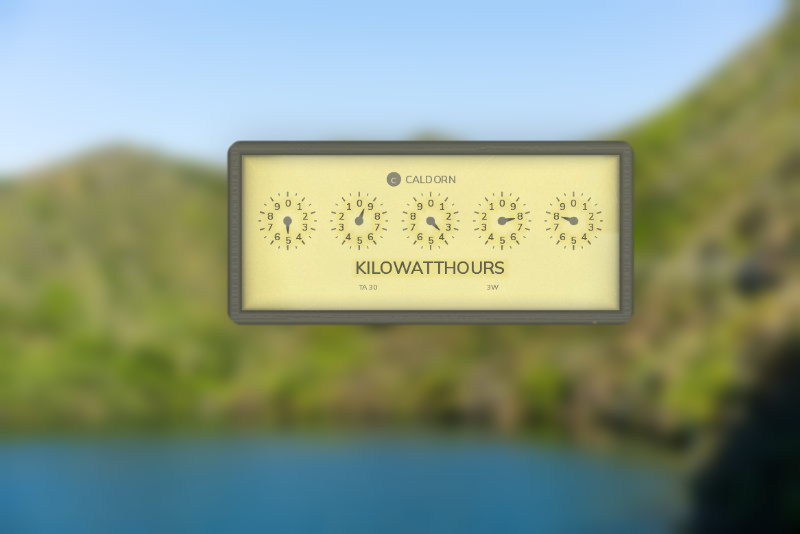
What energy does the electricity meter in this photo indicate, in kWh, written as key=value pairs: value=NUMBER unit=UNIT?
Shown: value=49378 unit=kWh
